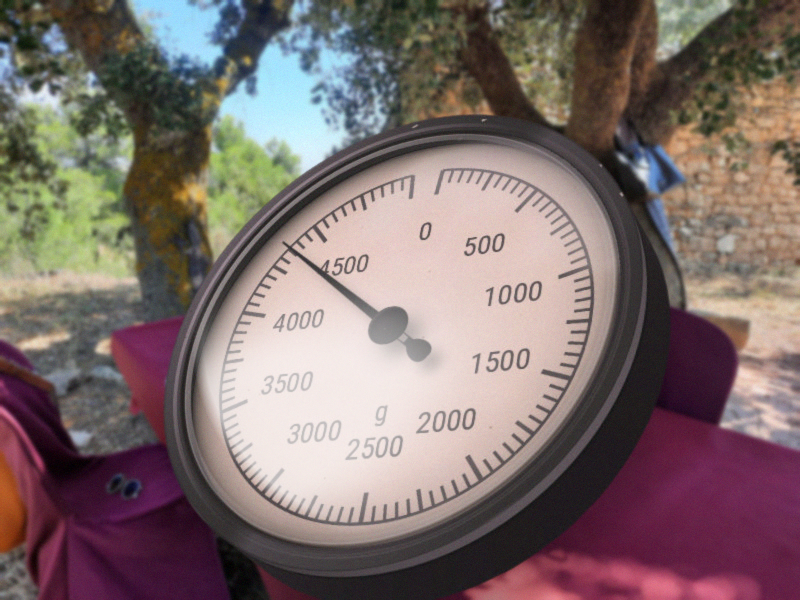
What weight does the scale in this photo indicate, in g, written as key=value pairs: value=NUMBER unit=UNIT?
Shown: value=4350 unit=g
